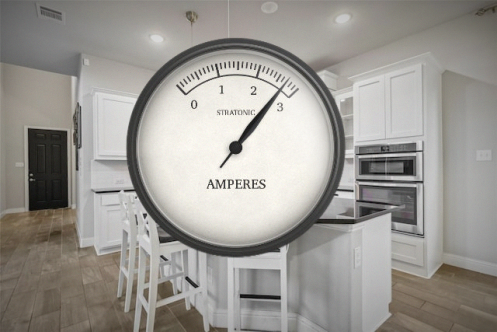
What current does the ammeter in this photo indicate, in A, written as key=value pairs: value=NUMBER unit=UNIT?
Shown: value=2.7 unit=A
